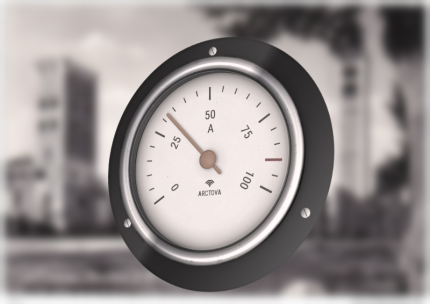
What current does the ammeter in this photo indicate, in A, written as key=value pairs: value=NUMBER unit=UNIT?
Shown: value=32.5 unit=A
